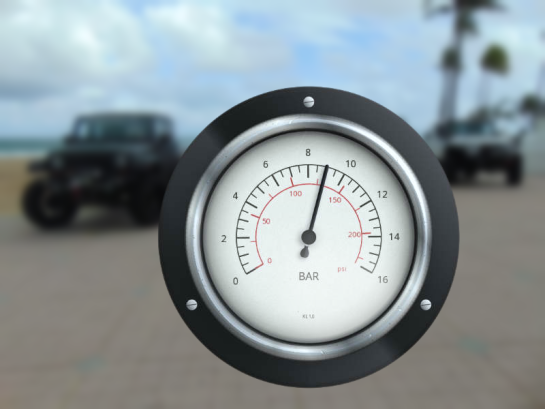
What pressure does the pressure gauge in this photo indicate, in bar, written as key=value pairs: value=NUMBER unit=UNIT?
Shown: value=9 unit=bar
